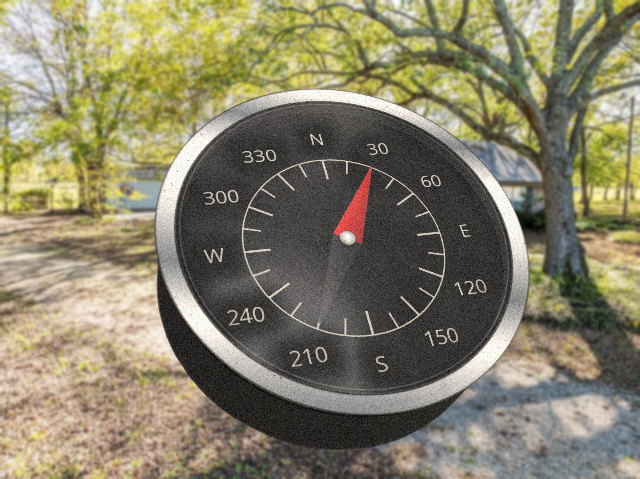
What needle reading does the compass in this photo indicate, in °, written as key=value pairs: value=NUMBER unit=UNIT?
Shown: value=30 unit=°
